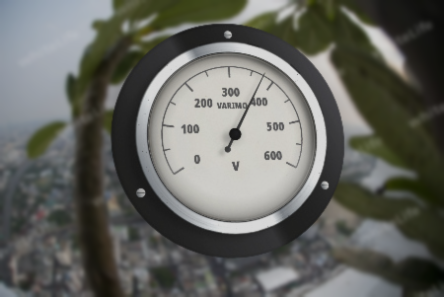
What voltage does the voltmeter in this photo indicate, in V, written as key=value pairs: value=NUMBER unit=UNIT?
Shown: value=375 unit=V
